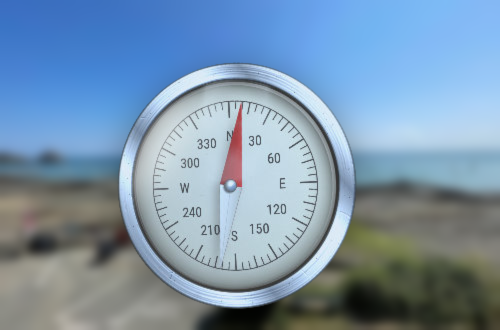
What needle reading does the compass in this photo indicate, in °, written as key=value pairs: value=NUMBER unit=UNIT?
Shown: value=10 unit=°
